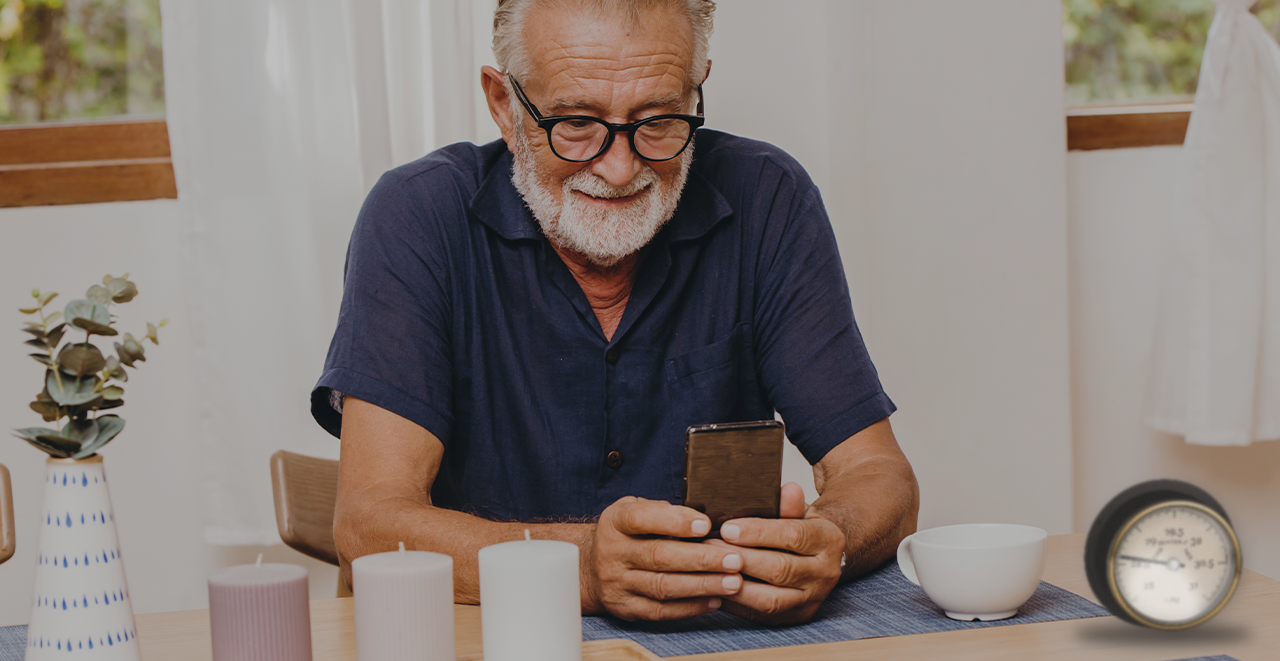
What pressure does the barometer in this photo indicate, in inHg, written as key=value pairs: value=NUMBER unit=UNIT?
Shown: value=28.6 unit=inHg
